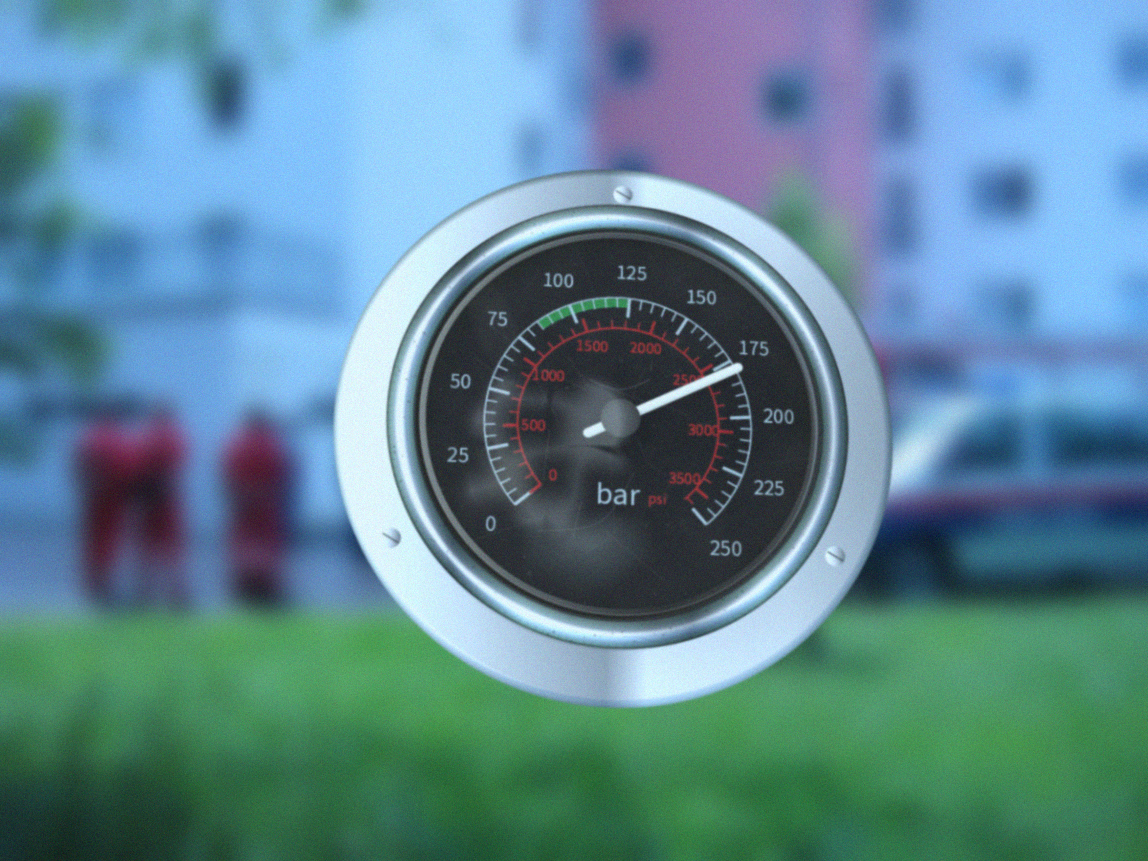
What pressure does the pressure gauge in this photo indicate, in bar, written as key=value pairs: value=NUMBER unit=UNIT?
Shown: value=180 unit=bar
